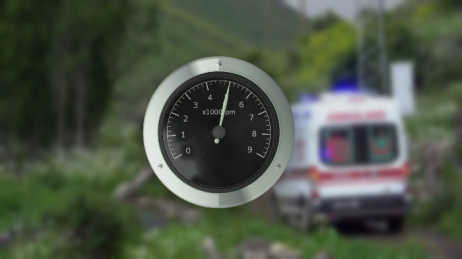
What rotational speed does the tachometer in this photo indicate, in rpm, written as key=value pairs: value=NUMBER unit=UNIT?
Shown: value=5000 unit=rpm
